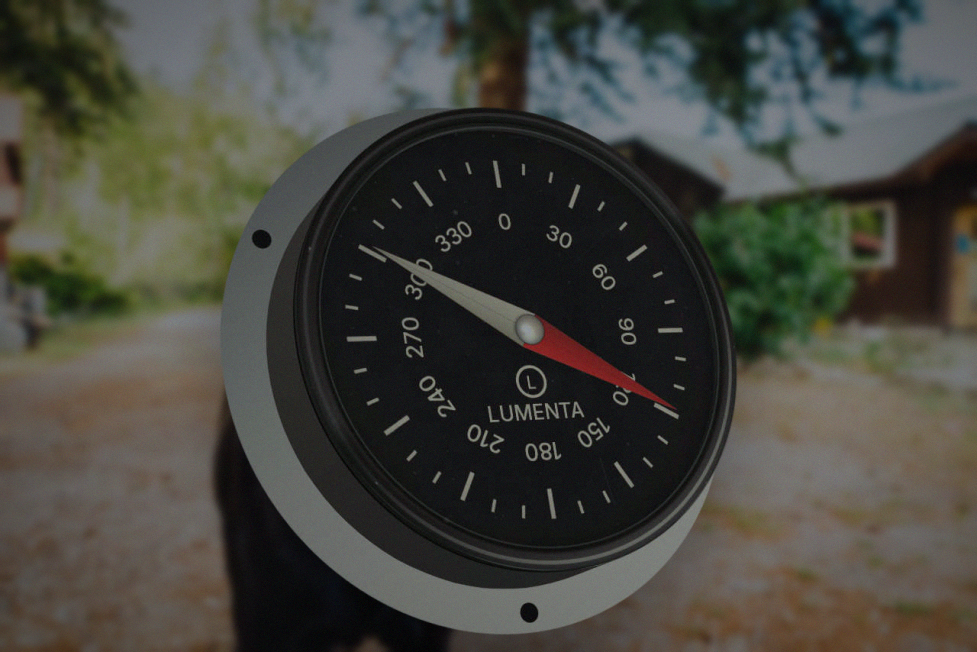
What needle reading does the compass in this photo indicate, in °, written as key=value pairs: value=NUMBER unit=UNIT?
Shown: value=120 unit=°
